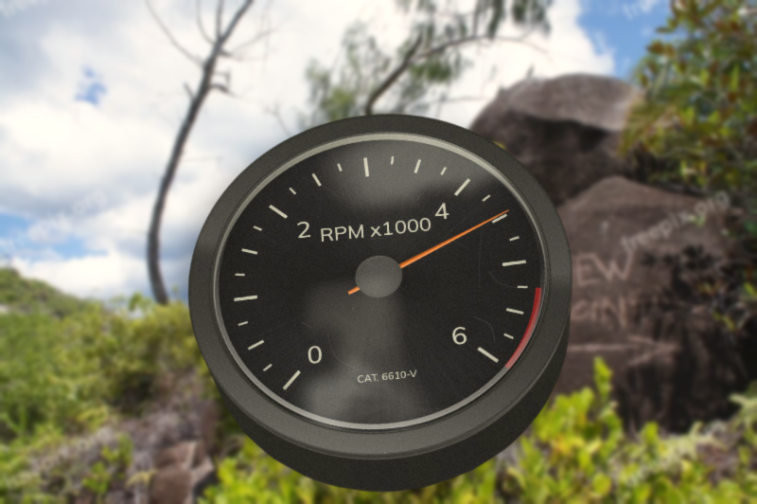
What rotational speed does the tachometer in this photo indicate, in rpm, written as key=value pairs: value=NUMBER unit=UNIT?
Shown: value=4500 unit=rpm
